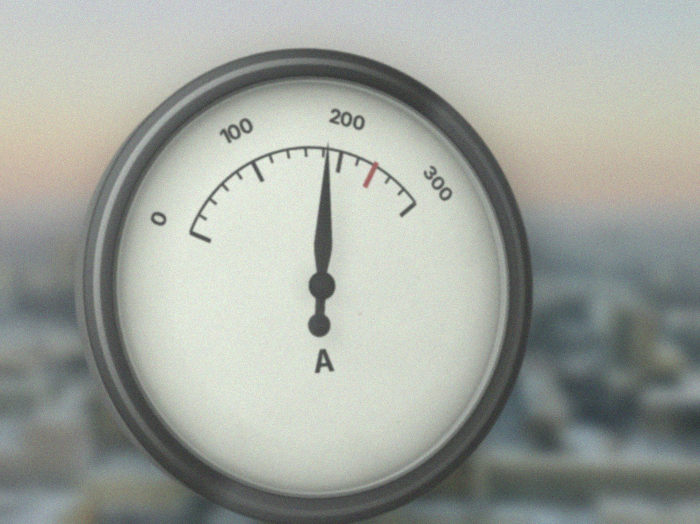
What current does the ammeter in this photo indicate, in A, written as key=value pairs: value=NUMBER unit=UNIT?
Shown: value=180 unit=A
